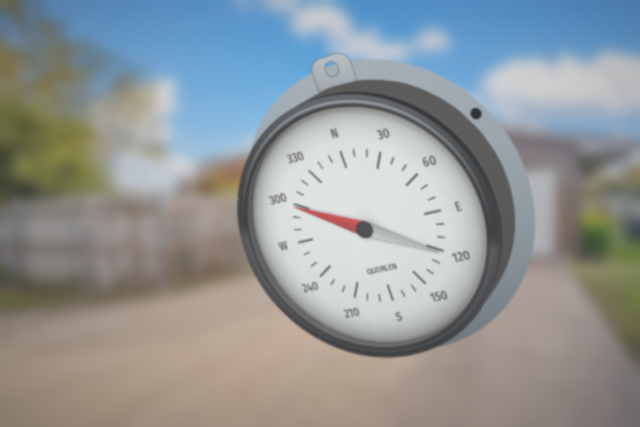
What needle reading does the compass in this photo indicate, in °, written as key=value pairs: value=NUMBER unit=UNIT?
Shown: value=300 unit=°
